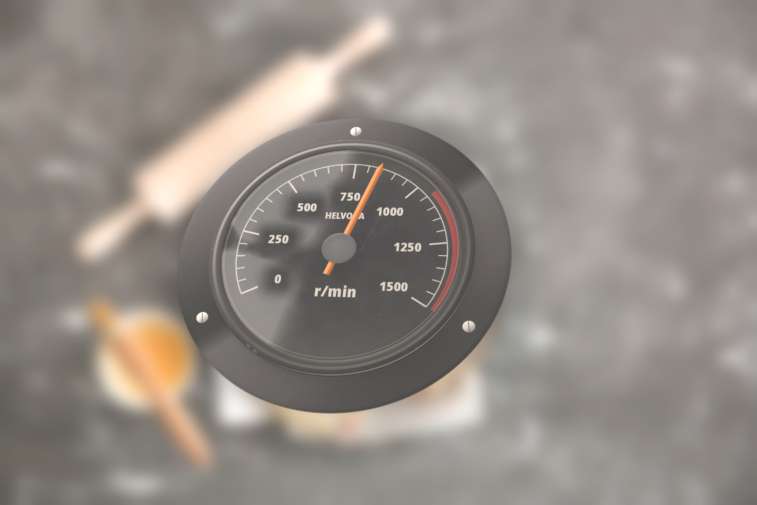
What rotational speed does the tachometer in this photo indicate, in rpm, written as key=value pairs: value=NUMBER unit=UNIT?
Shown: value=850 unit=rpm
